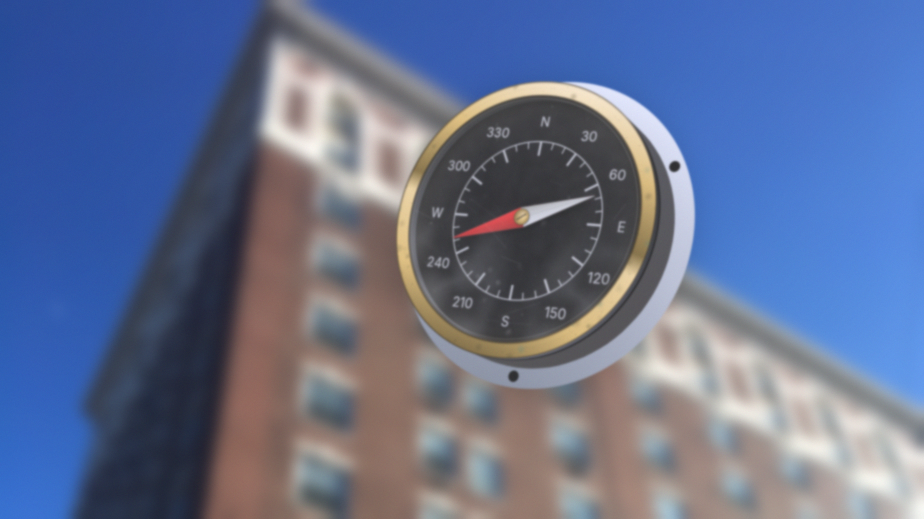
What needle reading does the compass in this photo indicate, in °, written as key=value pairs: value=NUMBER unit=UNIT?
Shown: value=250 unit=°
